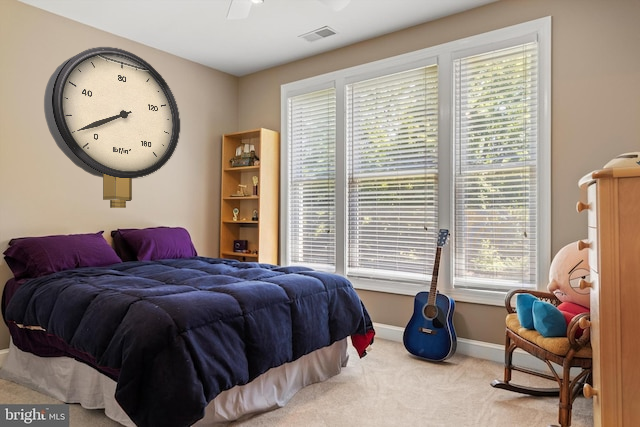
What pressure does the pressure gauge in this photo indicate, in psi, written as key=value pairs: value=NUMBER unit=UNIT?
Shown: value=10 unit=psi
